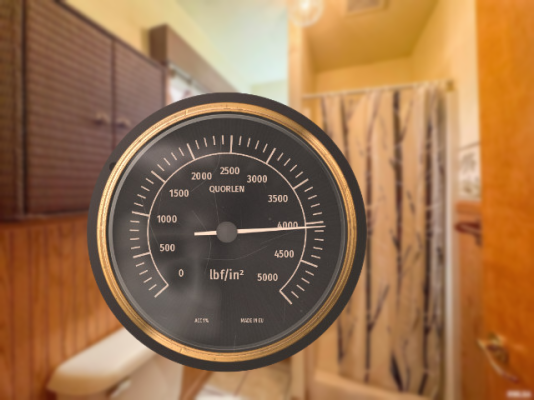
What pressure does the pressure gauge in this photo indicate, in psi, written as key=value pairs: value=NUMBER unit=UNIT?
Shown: value=4050 unit=psi
